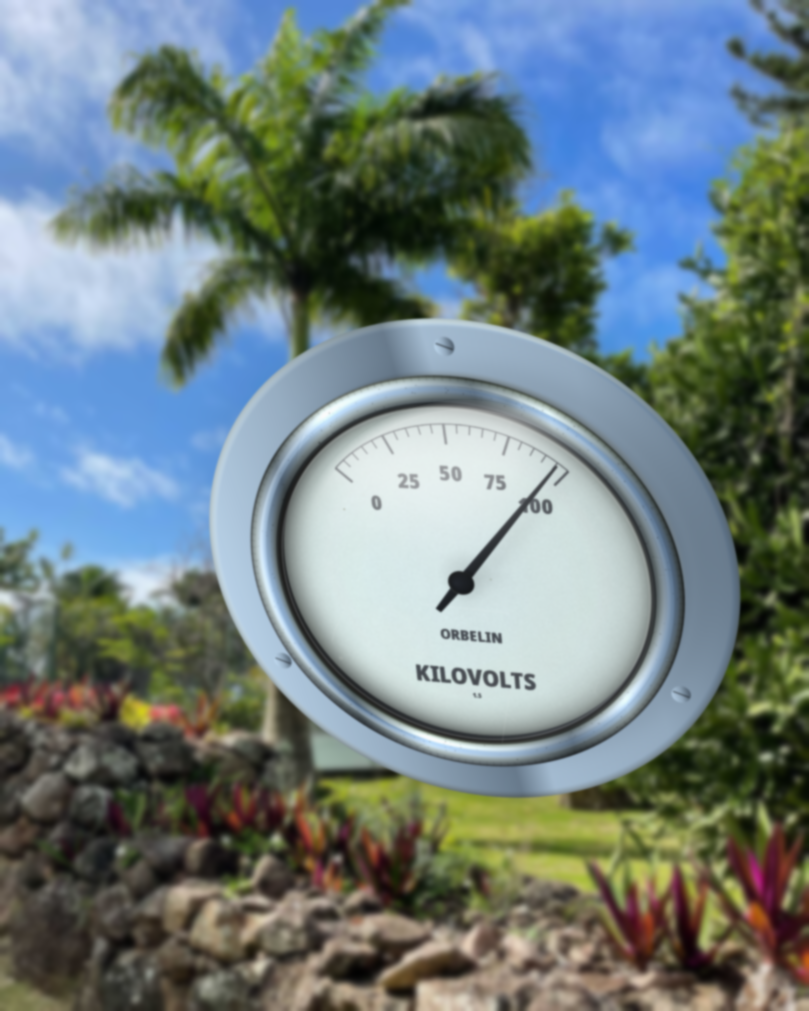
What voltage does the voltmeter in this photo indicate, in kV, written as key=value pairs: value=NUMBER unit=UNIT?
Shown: value=95 unit=kV
